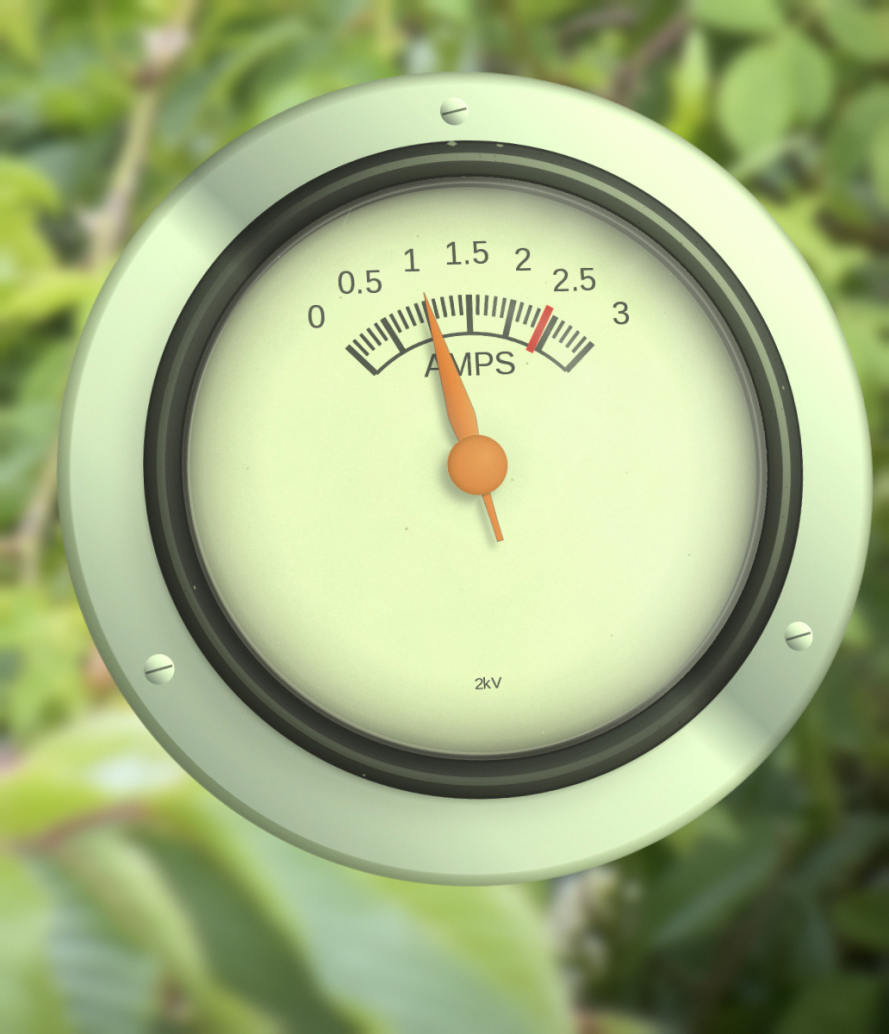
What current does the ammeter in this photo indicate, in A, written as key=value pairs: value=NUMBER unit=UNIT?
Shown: value=1 unit=A
